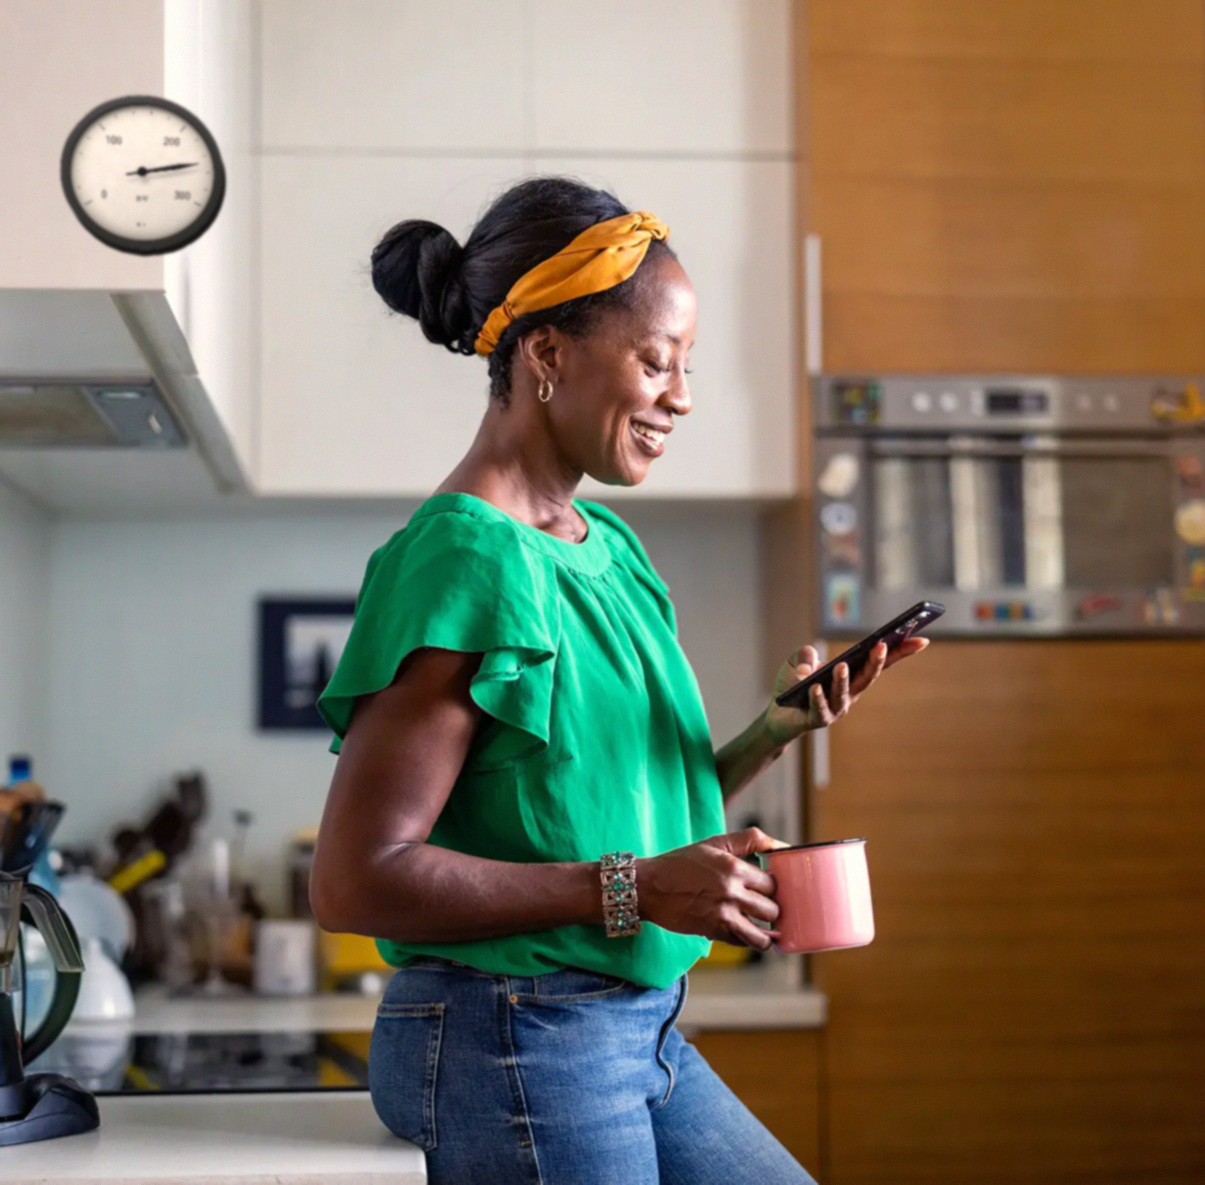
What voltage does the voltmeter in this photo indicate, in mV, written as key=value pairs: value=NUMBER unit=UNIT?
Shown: value=250 unit=mV
